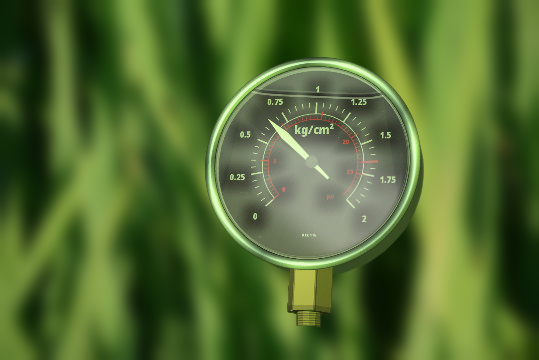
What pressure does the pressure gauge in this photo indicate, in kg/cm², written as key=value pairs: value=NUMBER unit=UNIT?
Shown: value=0.65 unit=kg/cm²
